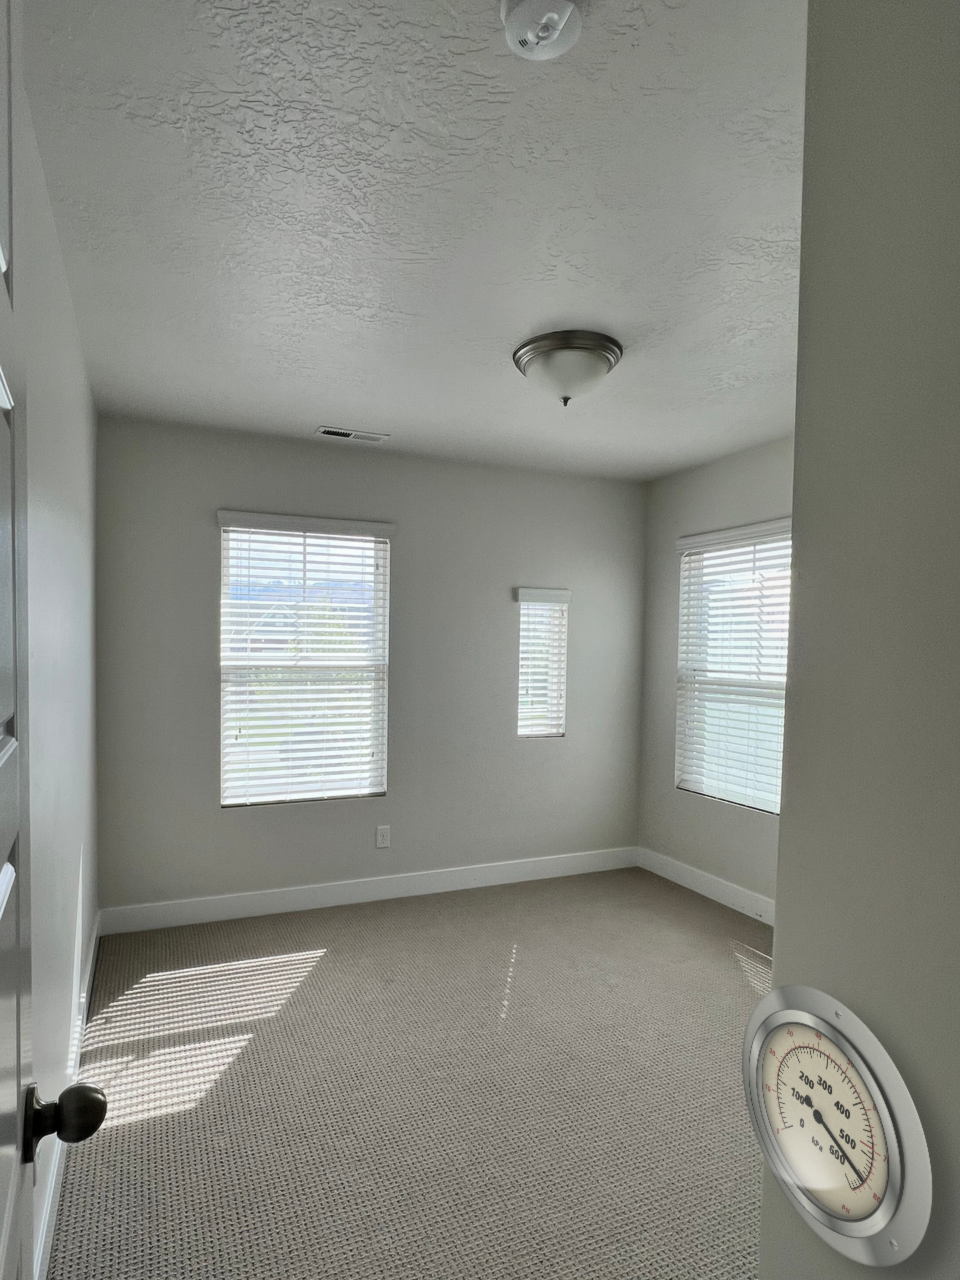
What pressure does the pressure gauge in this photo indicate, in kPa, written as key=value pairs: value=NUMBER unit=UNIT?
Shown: value=550 unit=kPa
